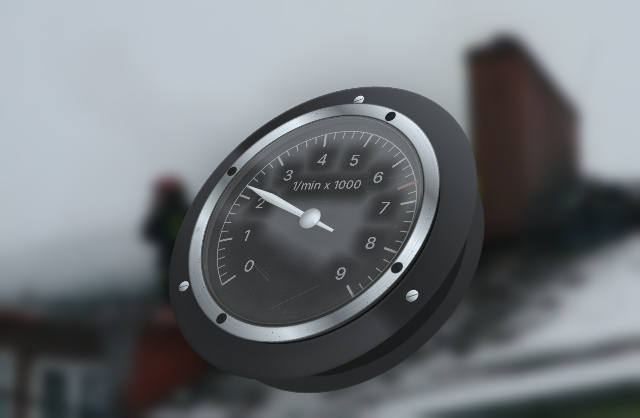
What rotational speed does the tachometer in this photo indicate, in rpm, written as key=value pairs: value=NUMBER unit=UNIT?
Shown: value=2200 unit=rpm
